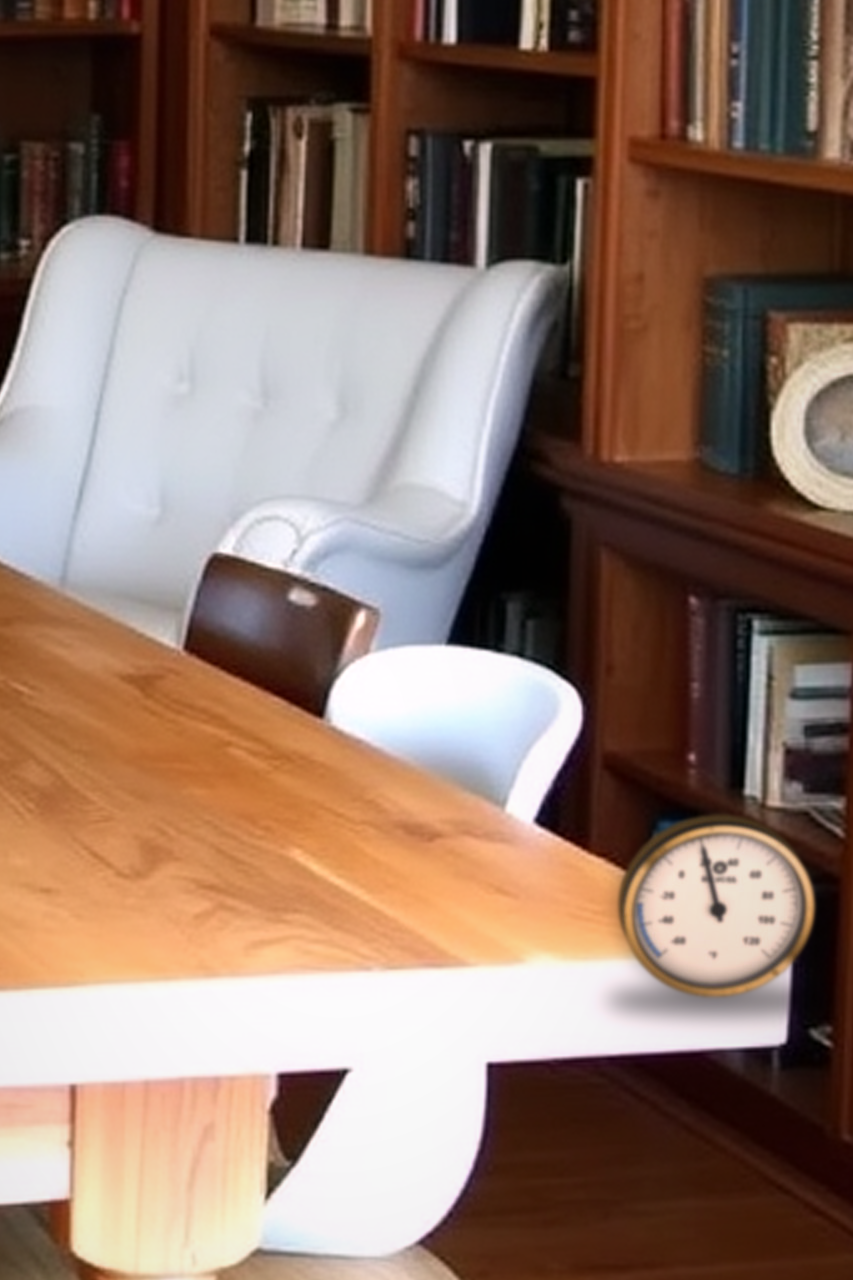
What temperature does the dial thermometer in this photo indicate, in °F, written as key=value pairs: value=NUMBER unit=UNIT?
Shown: value=20 unit=°F
